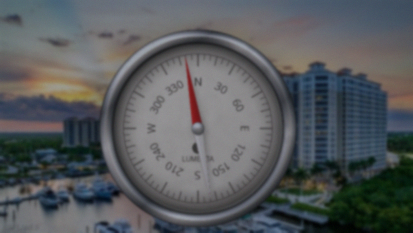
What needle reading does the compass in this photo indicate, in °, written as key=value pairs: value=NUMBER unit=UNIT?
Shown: value=350 unit=°
